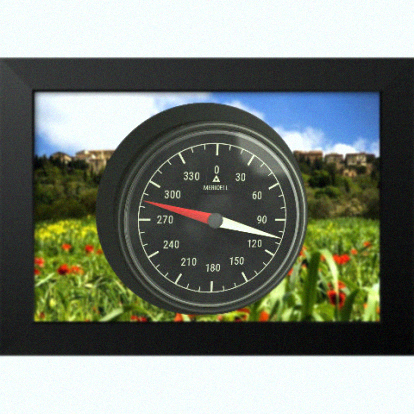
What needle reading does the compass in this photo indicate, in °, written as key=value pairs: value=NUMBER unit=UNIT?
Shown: value=285 unit=°
